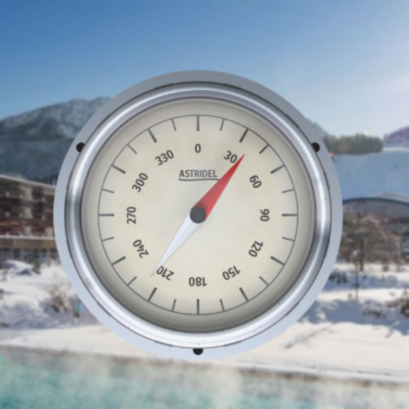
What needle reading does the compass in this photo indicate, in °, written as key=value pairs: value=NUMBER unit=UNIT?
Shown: value=37.5 unit=°
